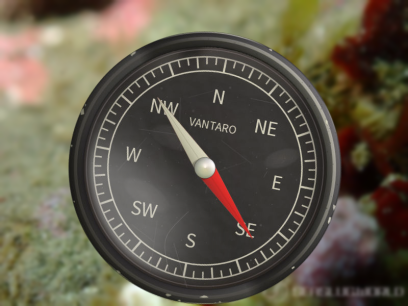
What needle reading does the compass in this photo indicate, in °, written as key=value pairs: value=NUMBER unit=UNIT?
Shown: value=135 unit=°
